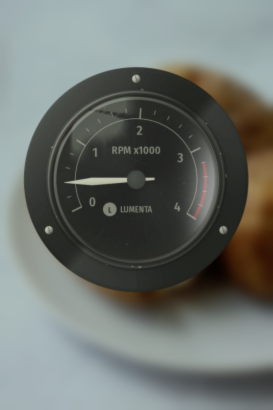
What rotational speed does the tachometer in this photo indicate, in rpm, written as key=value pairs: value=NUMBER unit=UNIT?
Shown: value=400 unit=rpm
